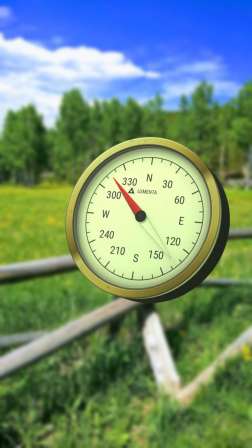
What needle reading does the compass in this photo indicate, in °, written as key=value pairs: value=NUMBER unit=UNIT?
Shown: value=315 unit=°
